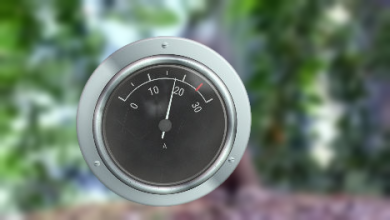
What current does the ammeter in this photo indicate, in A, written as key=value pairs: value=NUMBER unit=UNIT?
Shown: value=17.5 unit=A
